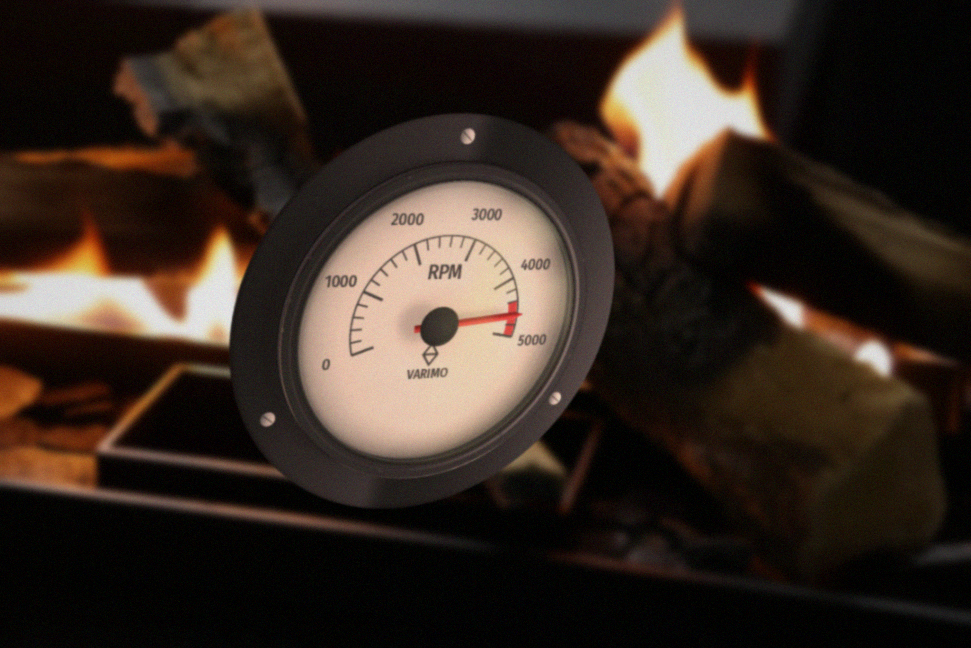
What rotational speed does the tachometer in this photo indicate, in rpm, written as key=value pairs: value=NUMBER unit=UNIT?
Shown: value=4600 unit=rpm
